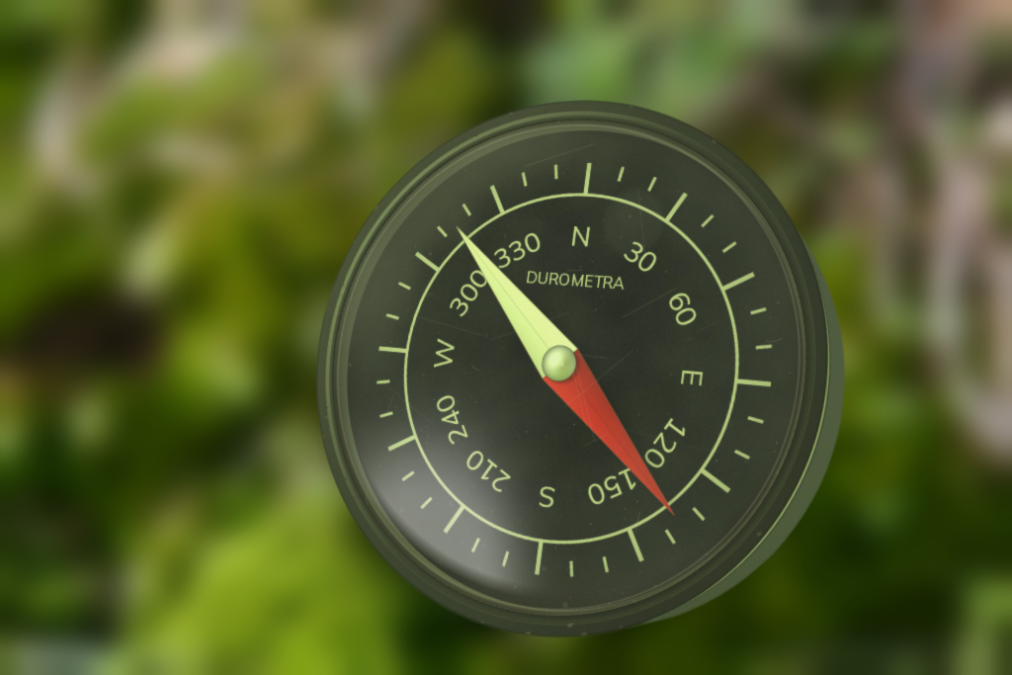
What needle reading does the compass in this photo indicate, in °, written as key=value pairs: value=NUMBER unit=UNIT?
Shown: value=135 unit=°
